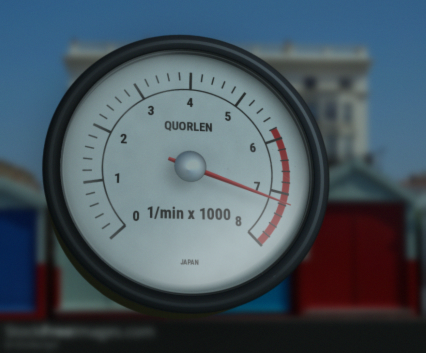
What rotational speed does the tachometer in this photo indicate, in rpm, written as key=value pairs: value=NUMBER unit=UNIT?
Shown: value=7200 unit=rpm
